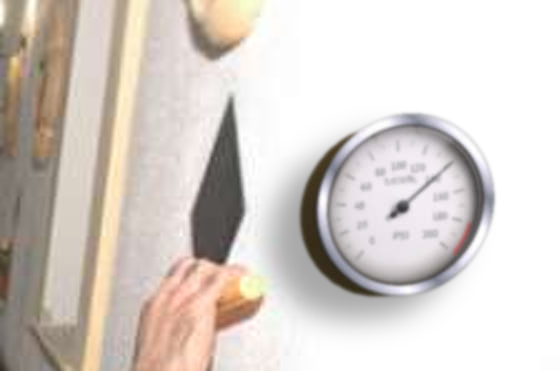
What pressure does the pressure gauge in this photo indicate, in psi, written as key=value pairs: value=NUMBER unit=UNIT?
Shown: value=140 unit=psi
